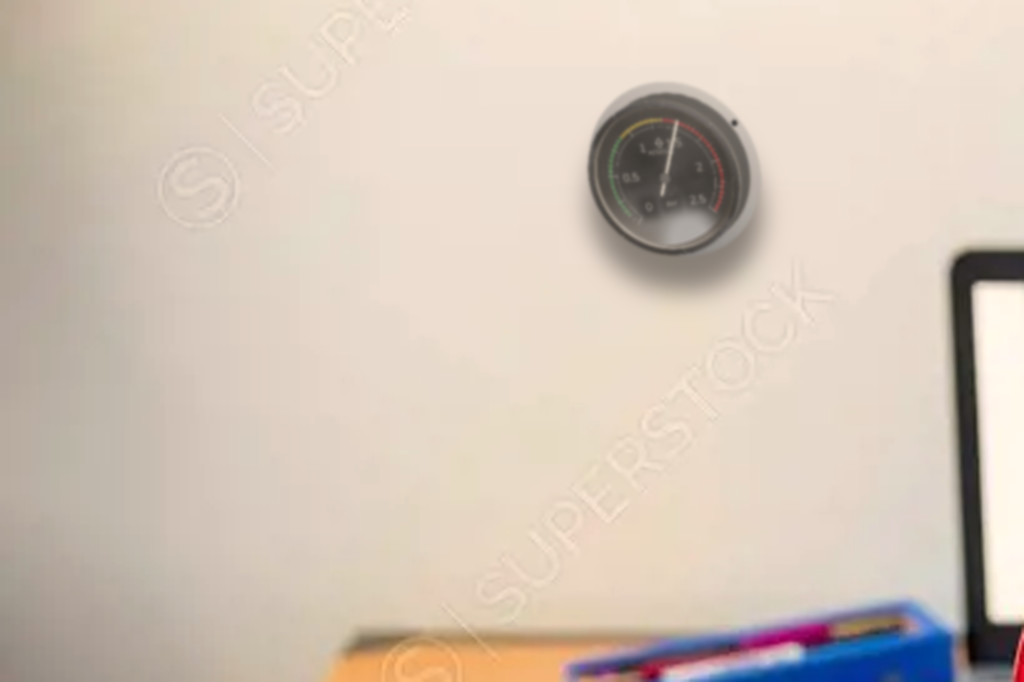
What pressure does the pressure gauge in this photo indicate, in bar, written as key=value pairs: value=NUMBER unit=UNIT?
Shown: value=1.5 unit=bar
